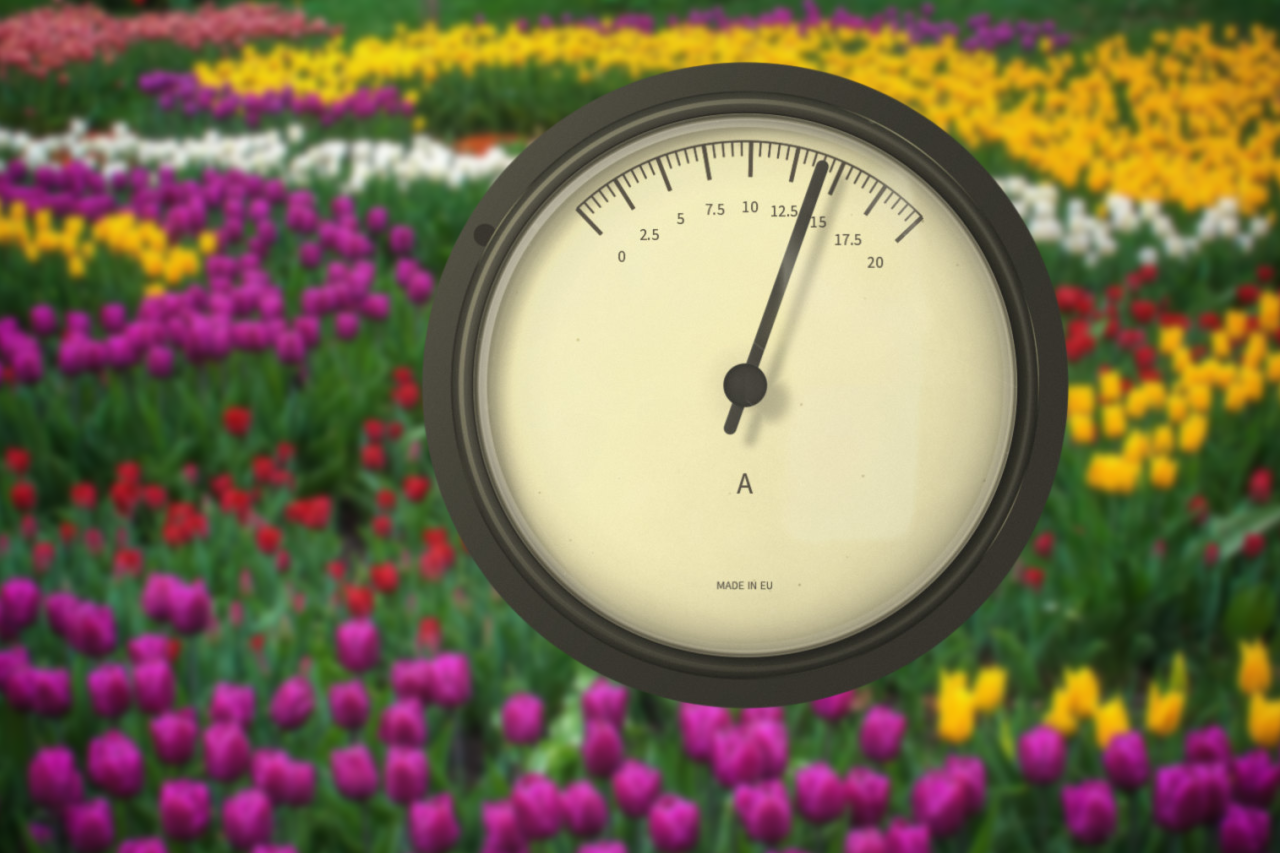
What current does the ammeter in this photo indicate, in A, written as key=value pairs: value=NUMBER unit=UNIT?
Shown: value=14 unit=A
